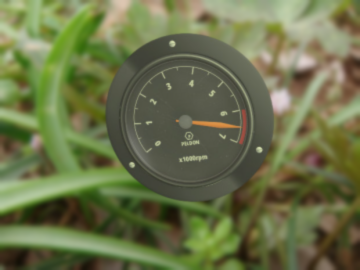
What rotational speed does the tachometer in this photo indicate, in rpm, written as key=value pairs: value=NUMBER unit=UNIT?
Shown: value=6500 unit=rpm
